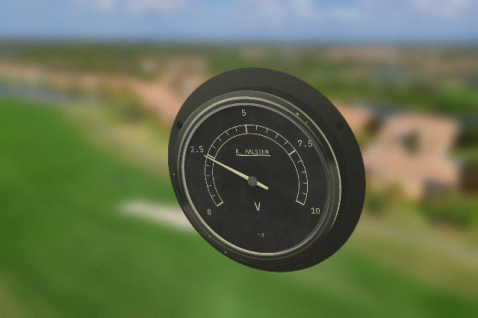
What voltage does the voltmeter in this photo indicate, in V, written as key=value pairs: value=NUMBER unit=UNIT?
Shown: value=2.5 unit=V
